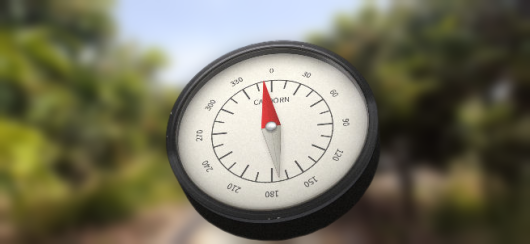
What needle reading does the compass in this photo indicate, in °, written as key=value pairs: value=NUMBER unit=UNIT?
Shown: value=352.5 unit=°
